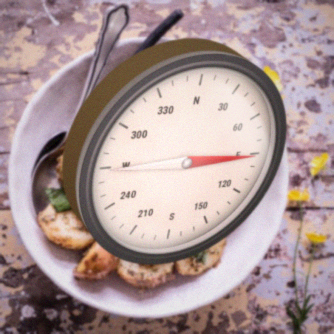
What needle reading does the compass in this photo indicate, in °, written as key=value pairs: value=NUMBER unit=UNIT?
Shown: value=90 unit=°
